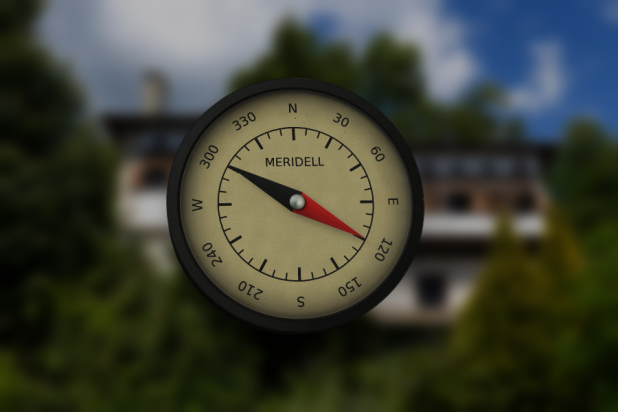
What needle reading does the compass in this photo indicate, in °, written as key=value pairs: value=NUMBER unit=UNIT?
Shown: value=120 unit=°
